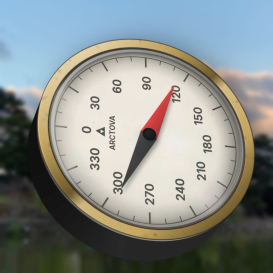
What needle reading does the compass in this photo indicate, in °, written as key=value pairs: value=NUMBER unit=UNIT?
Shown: value=115 unit=°
